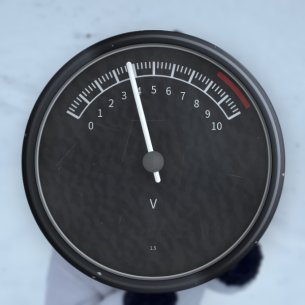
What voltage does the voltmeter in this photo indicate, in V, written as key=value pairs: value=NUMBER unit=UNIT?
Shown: value=3.8 unit=V
